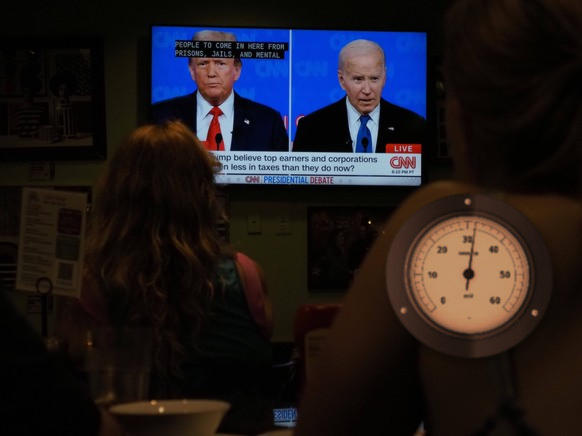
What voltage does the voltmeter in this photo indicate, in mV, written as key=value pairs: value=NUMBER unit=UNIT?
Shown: value=32 unit=mV
